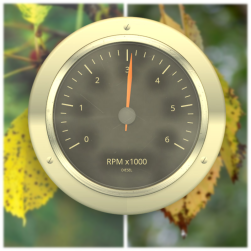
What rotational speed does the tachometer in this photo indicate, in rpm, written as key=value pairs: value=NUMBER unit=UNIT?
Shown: value=3100 unit=rpm
